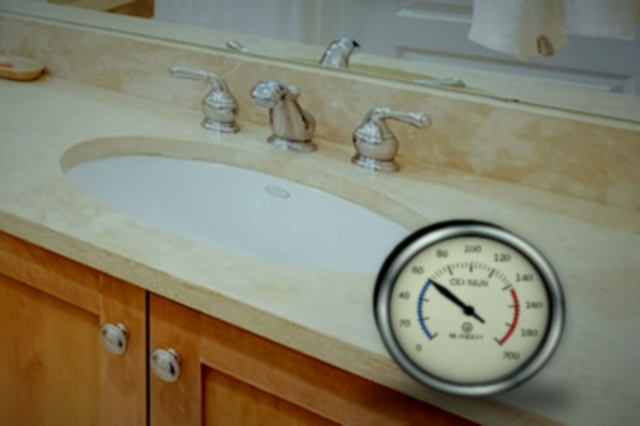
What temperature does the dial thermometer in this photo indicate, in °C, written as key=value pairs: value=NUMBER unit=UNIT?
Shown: value=60 unit=°C
